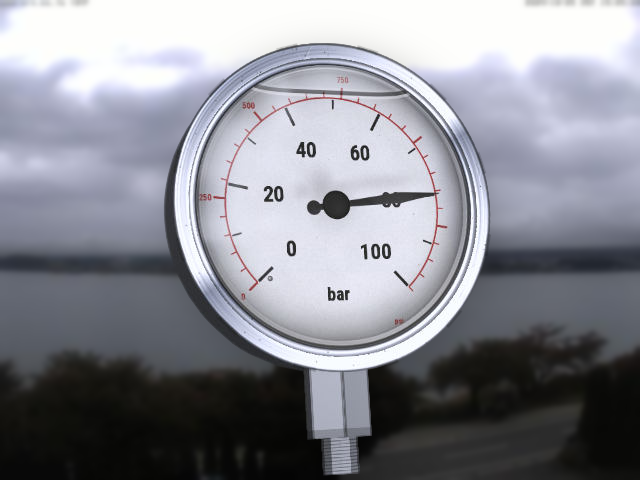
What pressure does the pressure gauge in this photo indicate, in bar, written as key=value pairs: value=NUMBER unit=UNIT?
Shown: value=80 unit=bar
